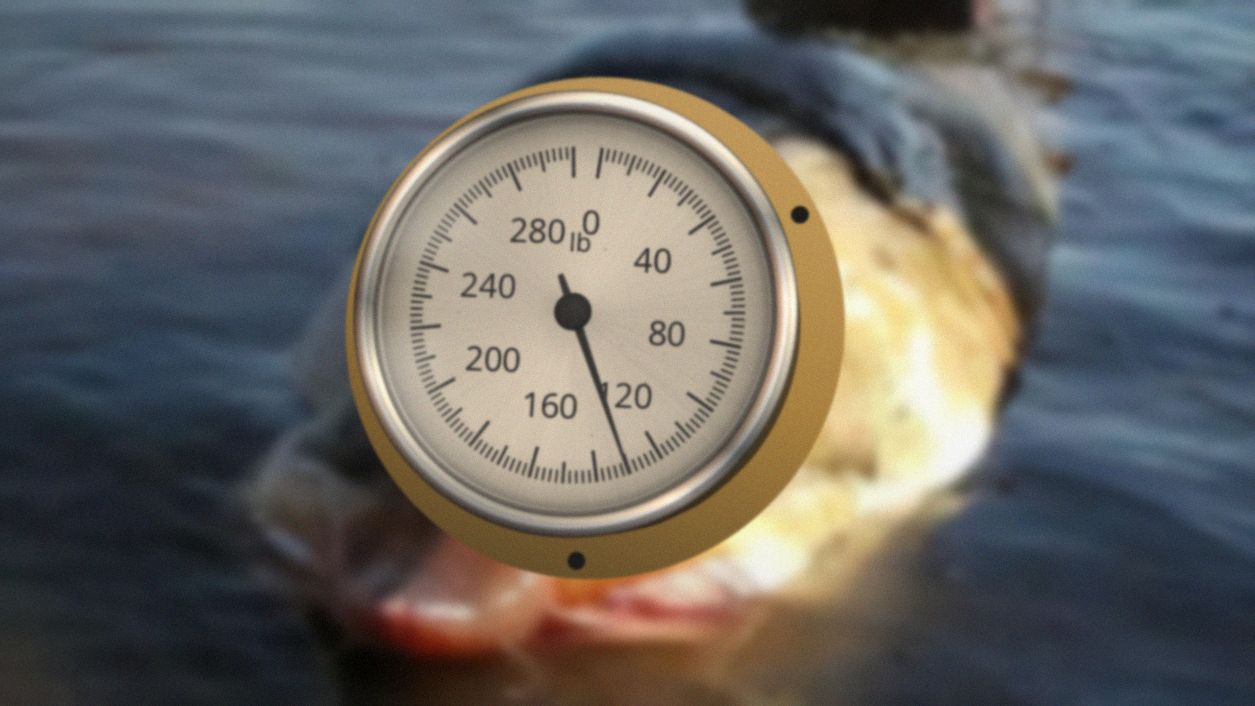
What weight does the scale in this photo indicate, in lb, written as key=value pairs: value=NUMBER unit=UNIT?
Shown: value=130 unit=lb
